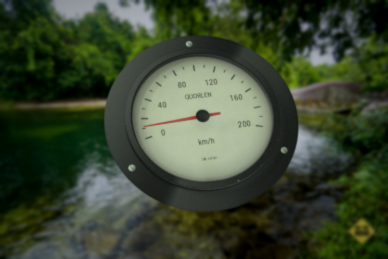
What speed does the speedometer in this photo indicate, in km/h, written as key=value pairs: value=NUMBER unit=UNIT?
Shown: value=10 unit=km/h
